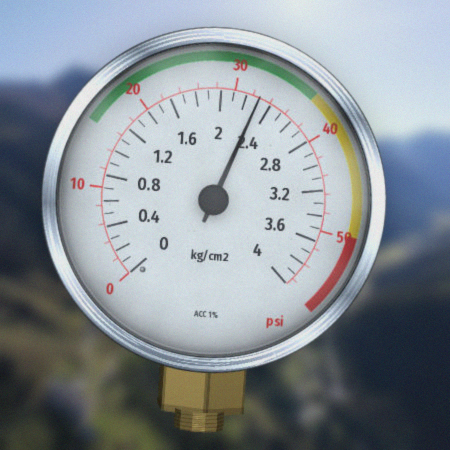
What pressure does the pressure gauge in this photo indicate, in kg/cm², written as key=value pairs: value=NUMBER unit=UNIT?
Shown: value=2.3 unit=kg/cm²
